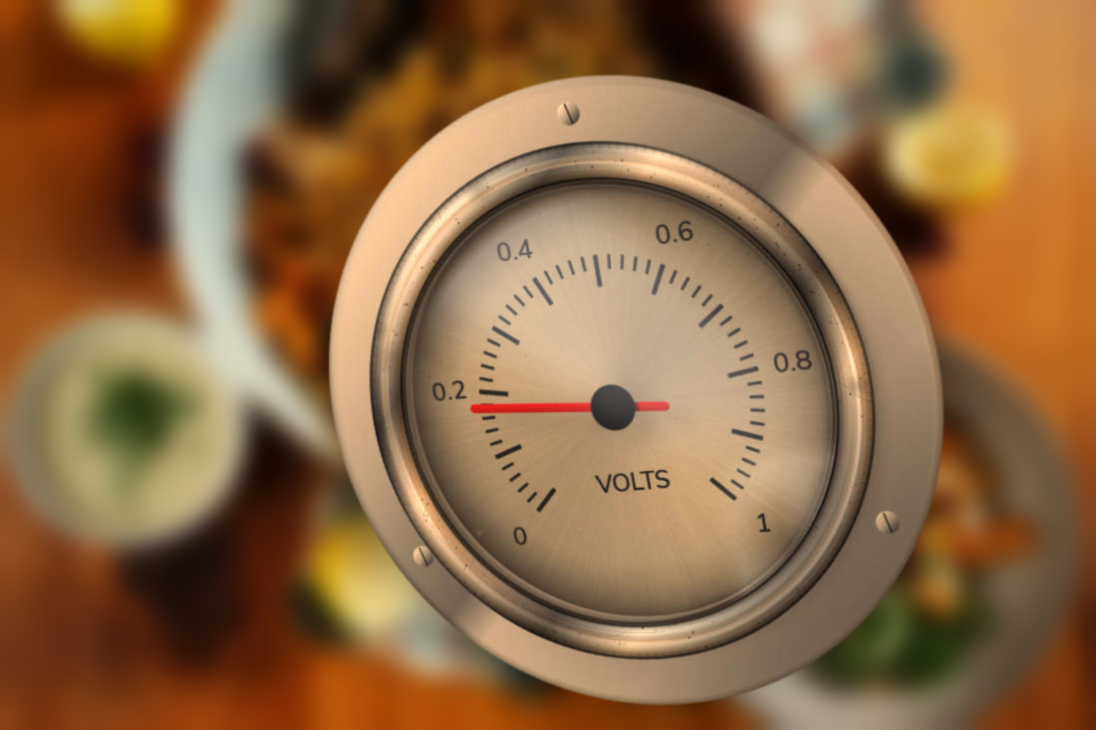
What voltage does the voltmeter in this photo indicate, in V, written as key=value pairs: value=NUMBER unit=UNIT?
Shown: value=0.18 unit=V
